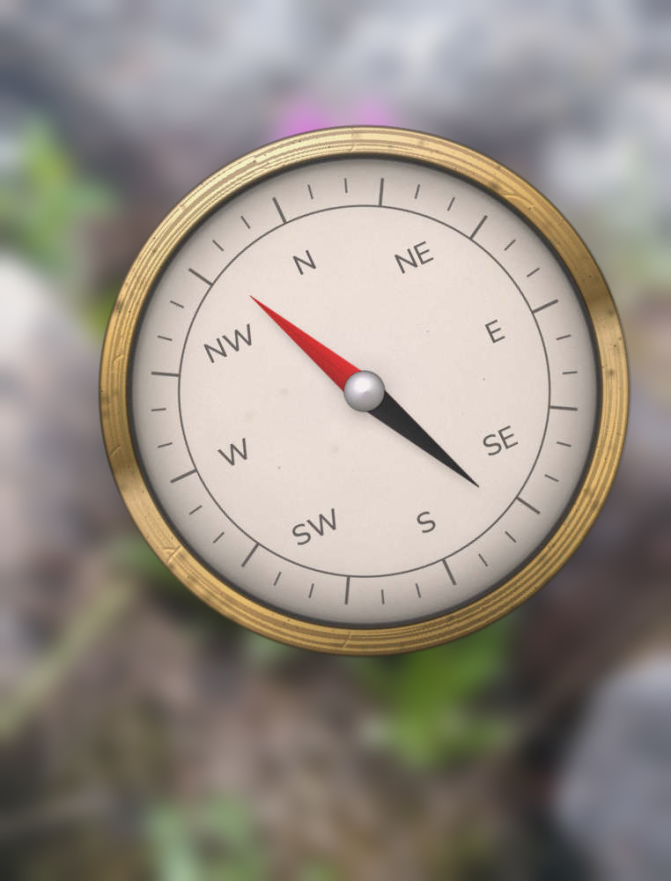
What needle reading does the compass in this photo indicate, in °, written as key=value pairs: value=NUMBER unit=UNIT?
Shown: value=335 unit=°
